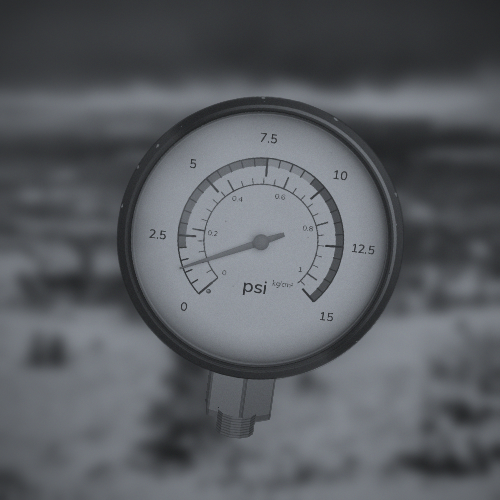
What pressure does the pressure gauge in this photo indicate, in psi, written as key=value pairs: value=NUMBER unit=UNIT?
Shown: value=1.25 unit=psi
